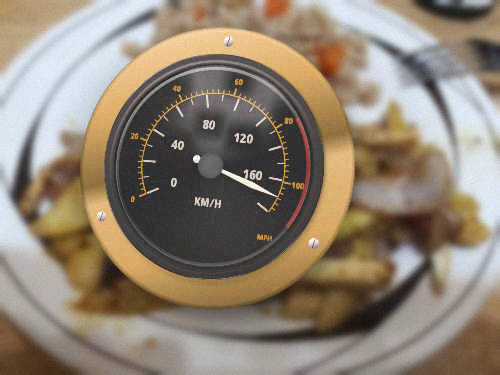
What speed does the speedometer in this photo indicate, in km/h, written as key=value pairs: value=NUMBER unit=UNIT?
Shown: value=170 unit=km/h
